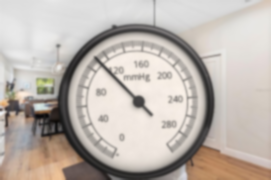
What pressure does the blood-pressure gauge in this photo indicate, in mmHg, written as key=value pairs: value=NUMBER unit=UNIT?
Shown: value=110 unit=mmHg
